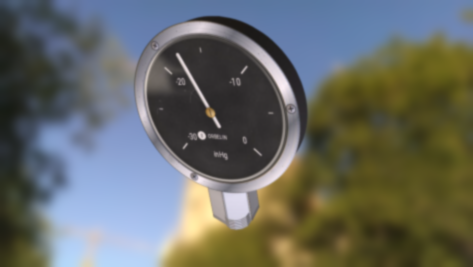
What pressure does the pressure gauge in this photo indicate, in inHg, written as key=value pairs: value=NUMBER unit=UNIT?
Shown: value=-17.5 unit=inHg
